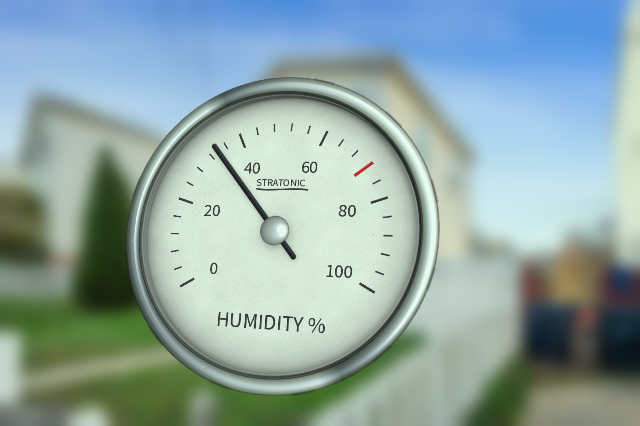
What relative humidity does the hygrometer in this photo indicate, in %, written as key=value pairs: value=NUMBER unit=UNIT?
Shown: value=34 unit=%
